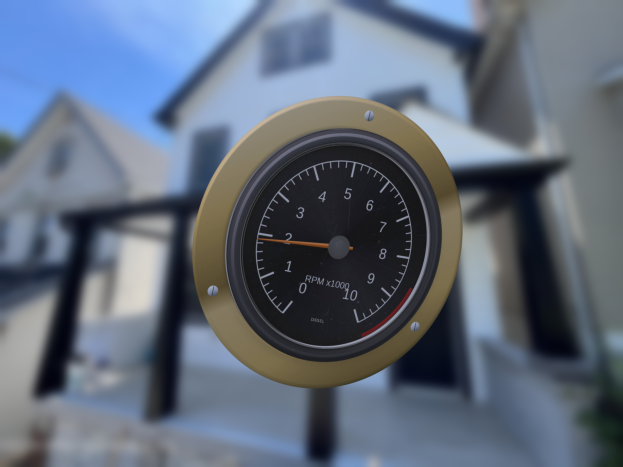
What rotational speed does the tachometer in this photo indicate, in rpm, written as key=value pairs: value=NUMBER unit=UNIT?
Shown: value=1900 unit=rpm
